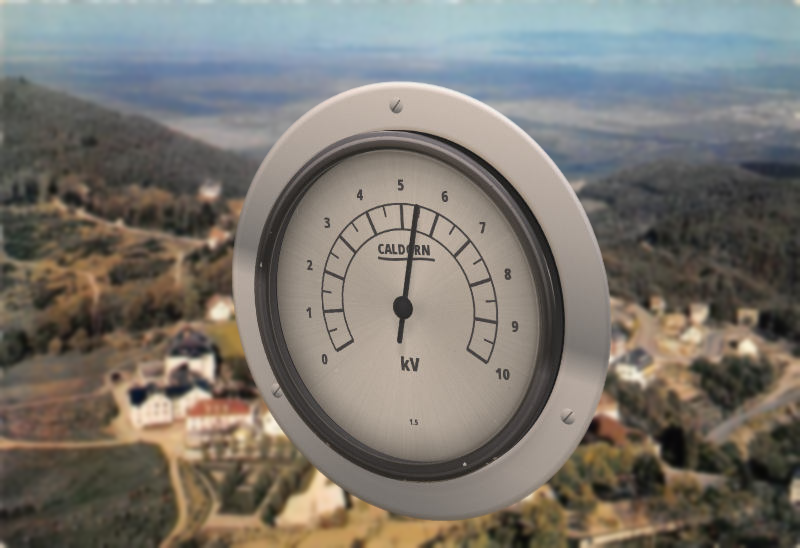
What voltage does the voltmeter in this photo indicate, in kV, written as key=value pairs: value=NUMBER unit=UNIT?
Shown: value=5.5 unit=kV
